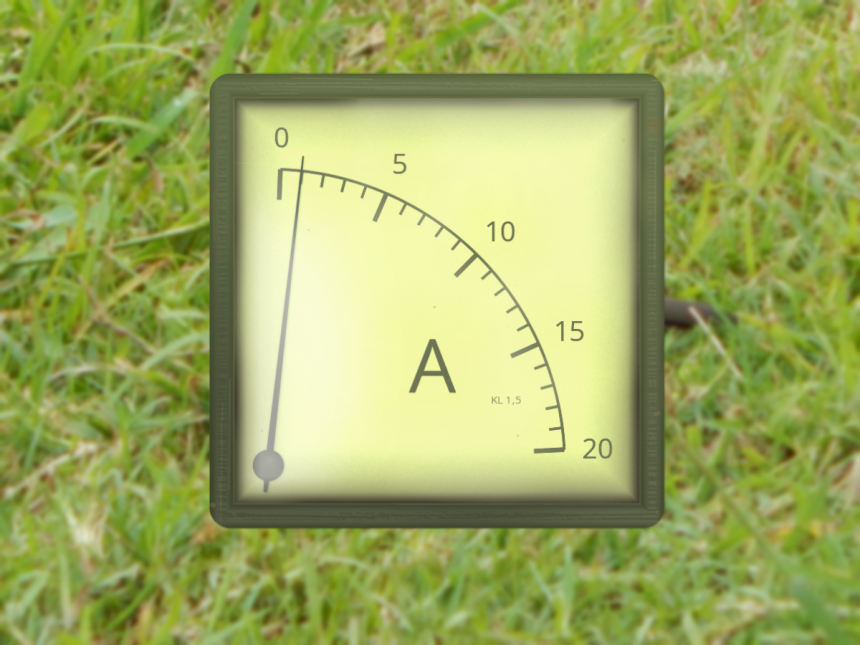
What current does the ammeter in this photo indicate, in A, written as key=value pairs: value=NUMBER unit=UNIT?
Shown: value=1 unit=A
